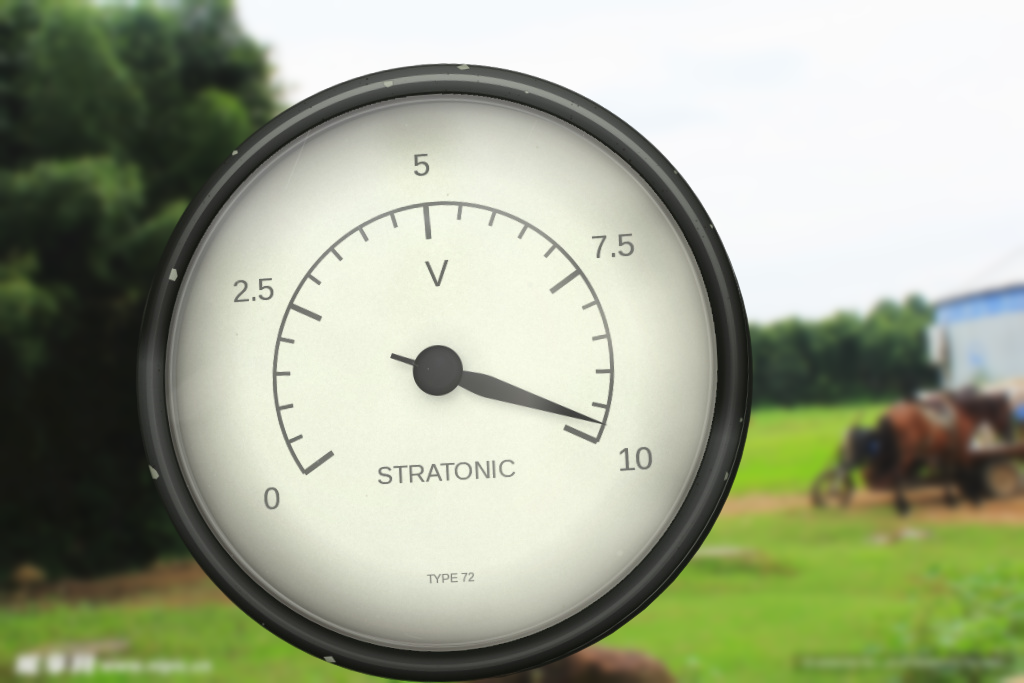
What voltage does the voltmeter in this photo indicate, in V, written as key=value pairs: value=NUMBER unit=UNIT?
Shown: value=9.75 unit=V
